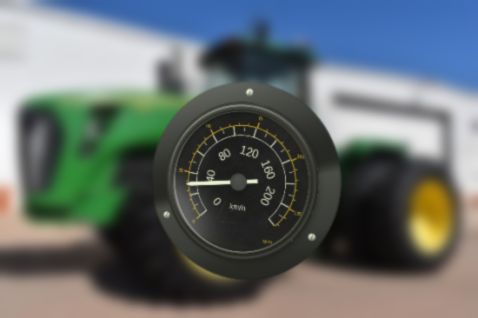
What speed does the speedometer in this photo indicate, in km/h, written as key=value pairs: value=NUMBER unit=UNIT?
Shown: value=30 unit=km/h
